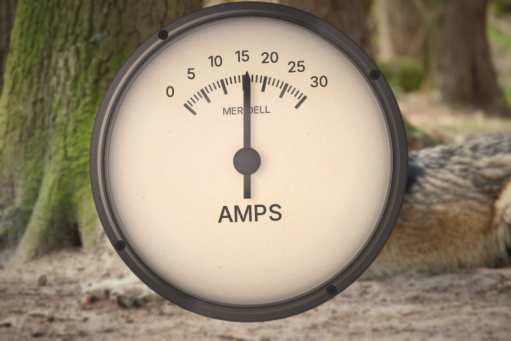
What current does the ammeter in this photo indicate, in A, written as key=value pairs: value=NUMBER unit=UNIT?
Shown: value=16 unit=A
